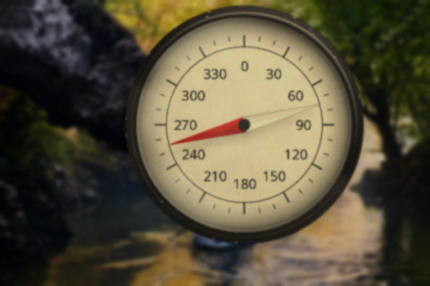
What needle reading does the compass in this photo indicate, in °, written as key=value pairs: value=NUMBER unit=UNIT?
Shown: value=255 unit=°
